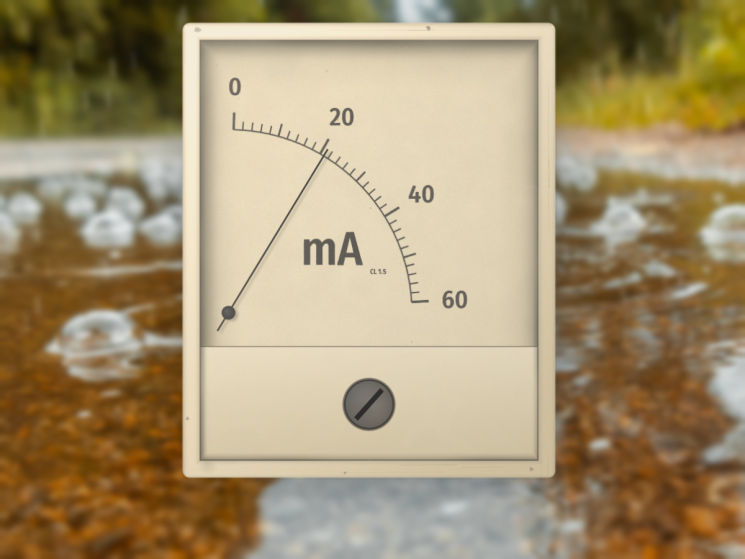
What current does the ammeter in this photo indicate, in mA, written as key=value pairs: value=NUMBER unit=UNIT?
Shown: value=21 unit=mA
